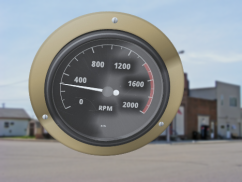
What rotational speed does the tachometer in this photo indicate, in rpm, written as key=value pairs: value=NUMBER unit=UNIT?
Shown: value=300 unit=rpm
